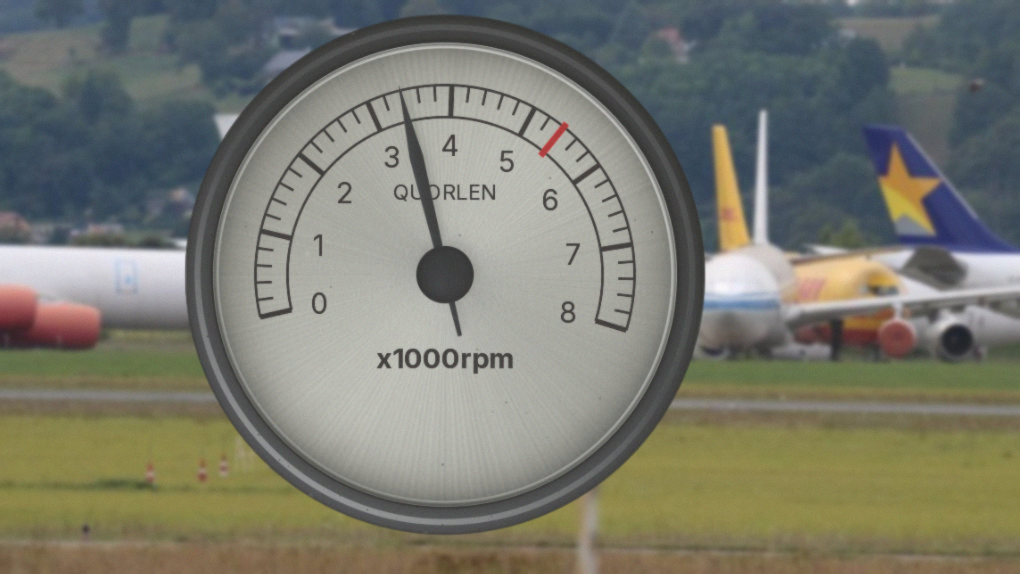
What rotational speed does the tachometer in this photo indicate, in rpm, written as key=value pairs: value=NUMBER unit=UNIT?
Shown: value=3400 unit=rpm
